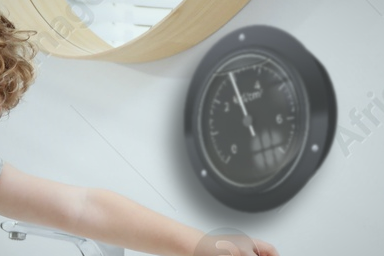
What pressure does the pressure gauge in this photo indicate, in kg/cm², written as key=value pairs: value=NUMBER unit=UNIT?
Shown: value=3 unit=kg/cm²
